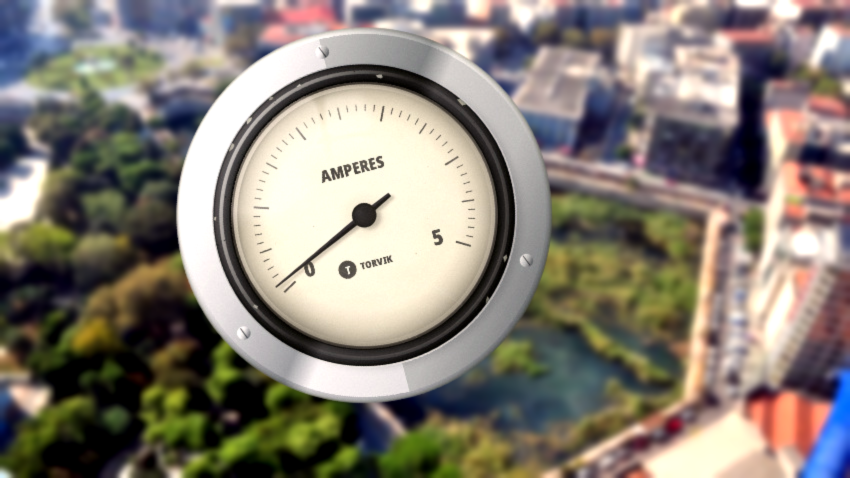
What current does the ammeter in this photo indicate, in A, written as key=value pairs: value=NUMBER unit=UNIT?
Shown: value=0.1 unit=A
